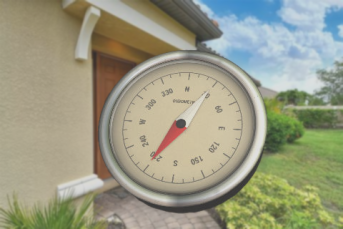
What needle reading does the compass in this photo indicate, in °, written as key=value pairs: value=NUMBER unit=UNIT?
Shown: value=210 unit=°
